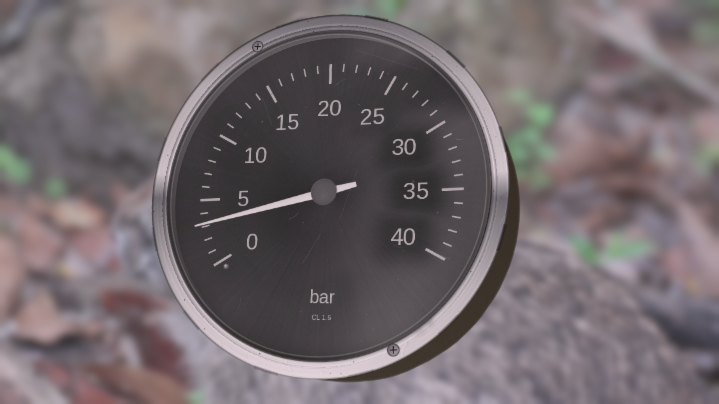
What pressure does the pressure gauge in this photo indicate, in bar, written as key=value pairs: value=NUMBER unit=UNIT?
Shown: value=3 unit=bar
